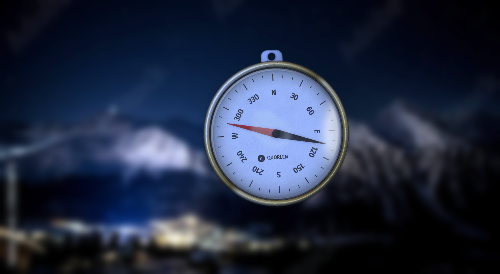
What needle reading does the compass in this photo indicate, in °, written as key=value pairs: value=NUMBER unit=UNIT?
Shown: value=285 unit=°
